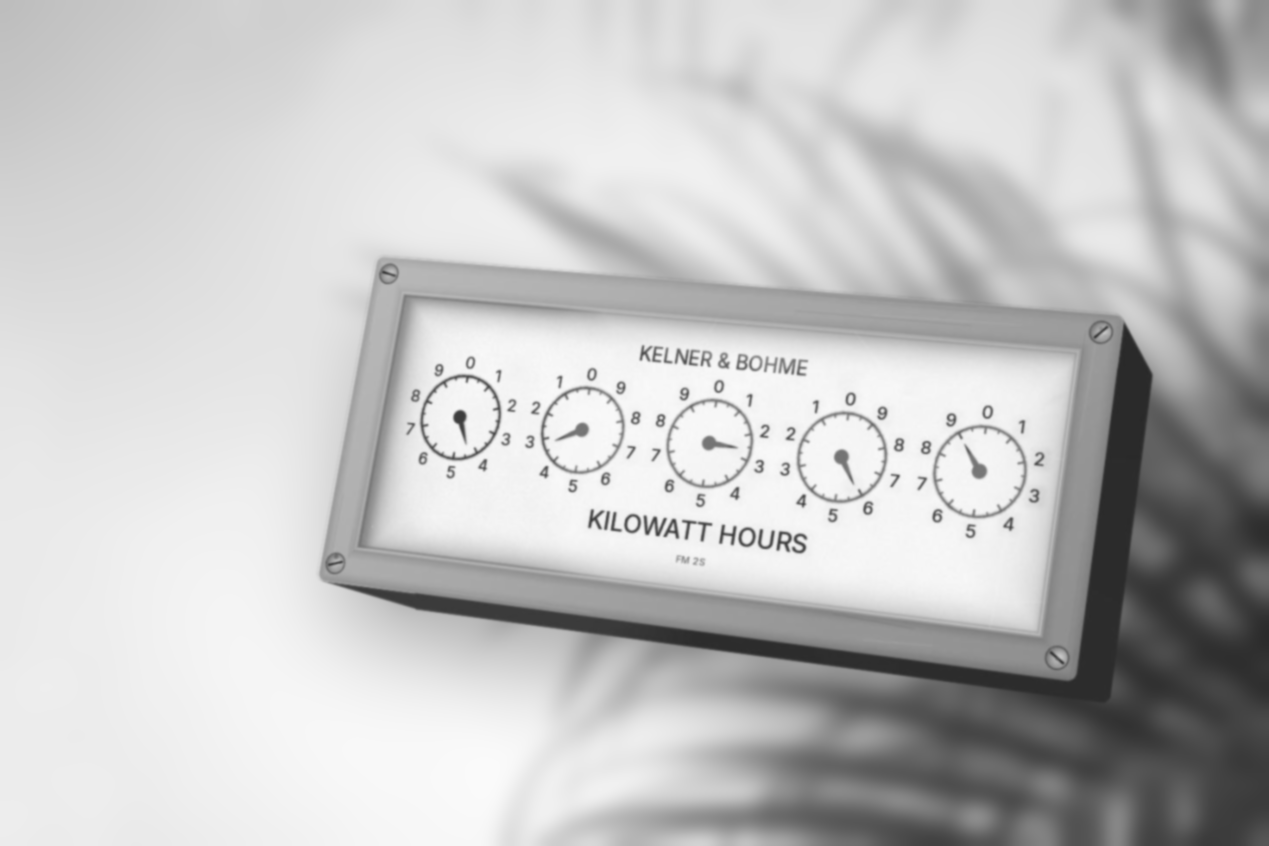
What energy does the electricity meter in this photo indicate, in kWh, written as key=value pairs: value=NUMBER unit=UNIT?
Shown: value=43259 unit=kWh
